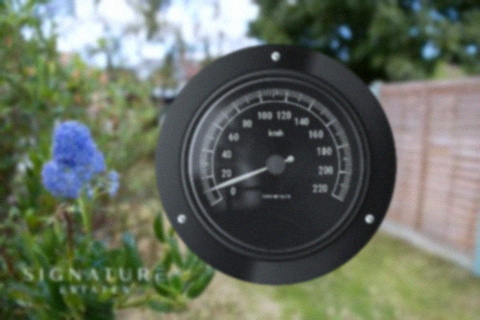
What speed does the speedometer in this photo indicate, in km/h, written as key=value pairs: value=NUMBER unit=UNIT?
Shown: value=10 unit=km/h
